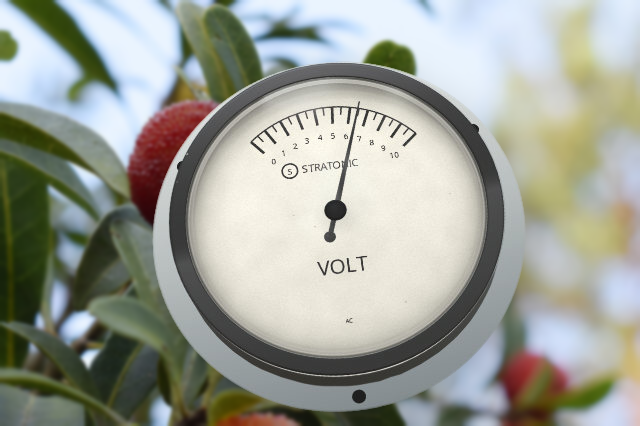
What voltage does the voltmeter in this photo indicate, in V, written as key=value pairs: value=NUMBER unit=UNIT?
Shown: value=6.5 unit=V
